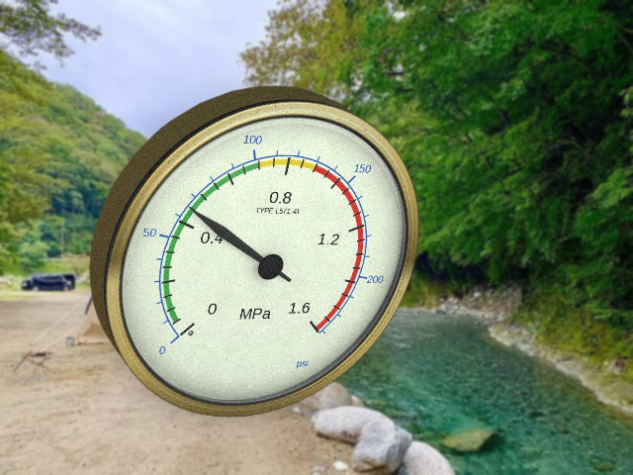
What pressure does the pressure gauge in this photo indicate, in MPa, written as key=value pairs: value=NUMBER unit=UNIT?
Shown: value=0.45 unit=MPa
